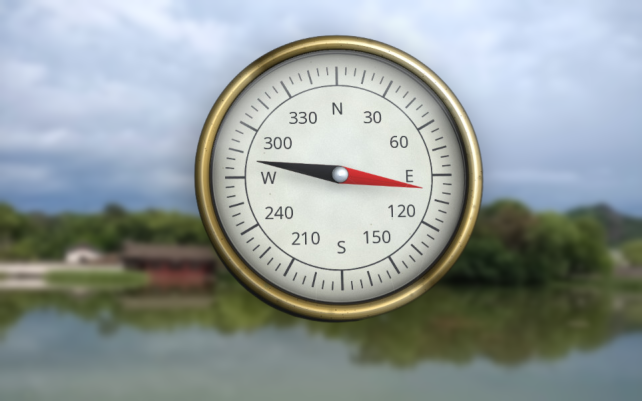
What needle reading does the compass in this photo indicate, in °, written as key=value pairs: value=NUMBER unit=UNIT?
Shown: value=100 unit=°
